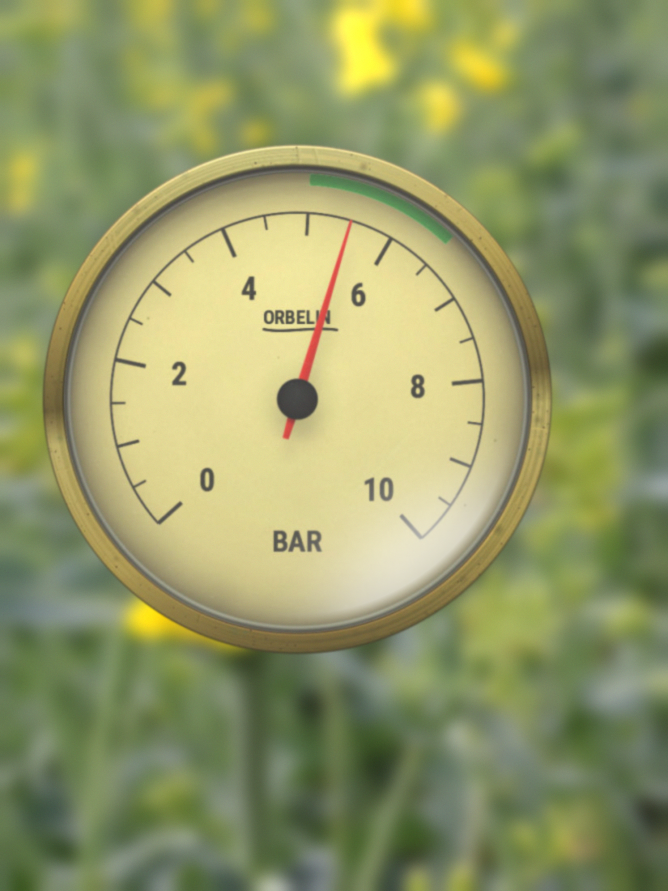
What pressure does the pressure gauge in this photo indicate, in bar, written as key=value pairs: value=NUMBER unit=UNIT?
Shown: value=5.5 unit=bar
